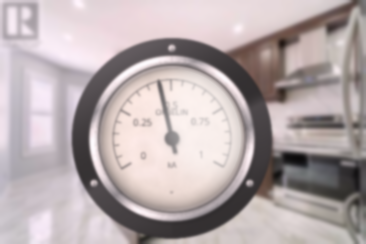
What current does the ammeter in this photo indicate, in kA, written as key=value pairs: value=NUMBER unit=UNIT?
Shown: value=0.45 unit=kA
